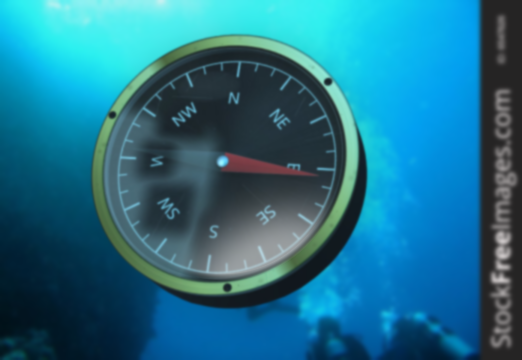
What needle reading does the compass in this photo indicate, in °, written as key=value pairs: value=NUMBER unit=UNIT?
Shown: value=95 unit=°
